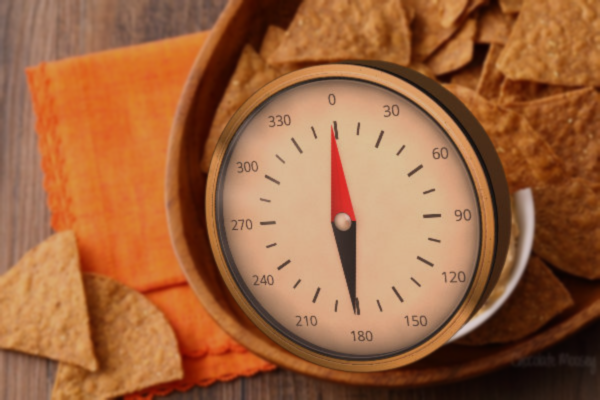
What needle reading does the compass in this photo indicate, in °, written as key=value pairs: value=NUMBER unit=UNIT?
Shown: value=0 unit=°
